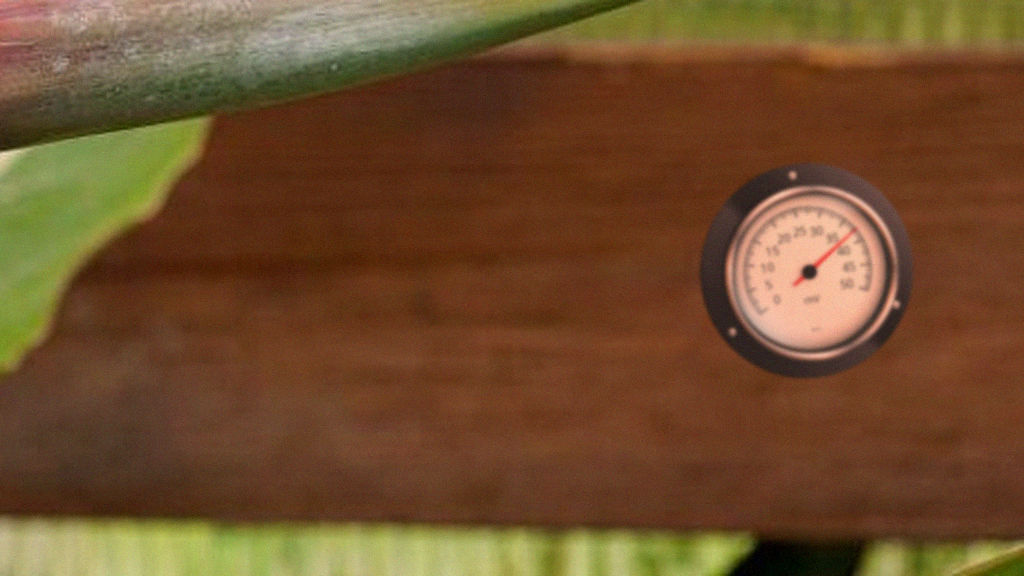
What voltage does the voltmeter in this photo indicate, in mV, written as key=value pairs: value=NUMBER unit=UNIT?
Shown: value=37.5 unit=mV
